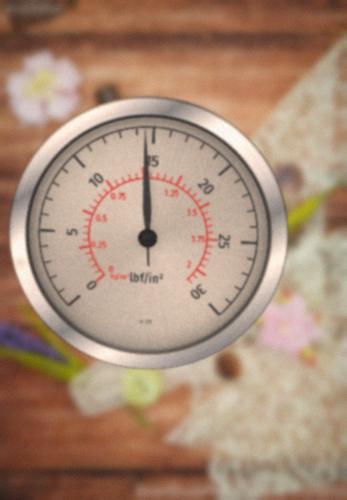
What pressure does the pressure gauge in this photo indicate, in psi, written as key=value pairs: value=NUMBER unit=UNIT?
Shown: value=14.5 unit=psi
